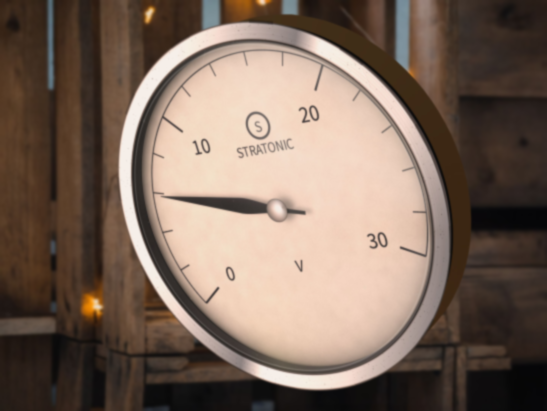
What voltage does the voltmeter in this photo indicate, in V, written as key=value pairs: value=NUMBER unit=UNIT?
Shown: value=6 unit=V
